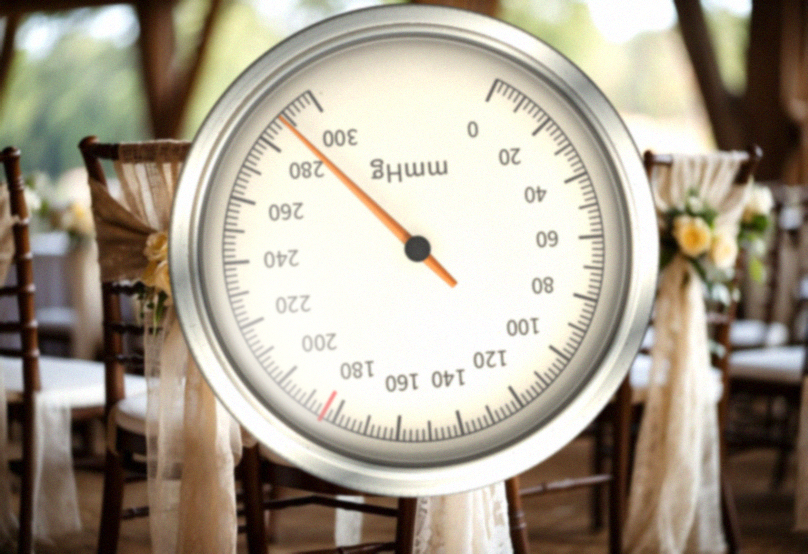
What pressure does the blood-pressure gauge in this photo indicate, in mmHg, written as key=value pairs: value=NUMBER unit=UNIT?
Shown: value=288 unit=mmHg
